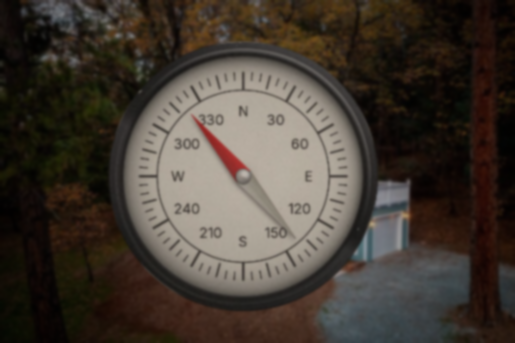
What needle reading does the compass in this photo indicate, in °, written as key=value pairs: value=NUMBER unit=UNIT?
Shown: value=320 unit=°
